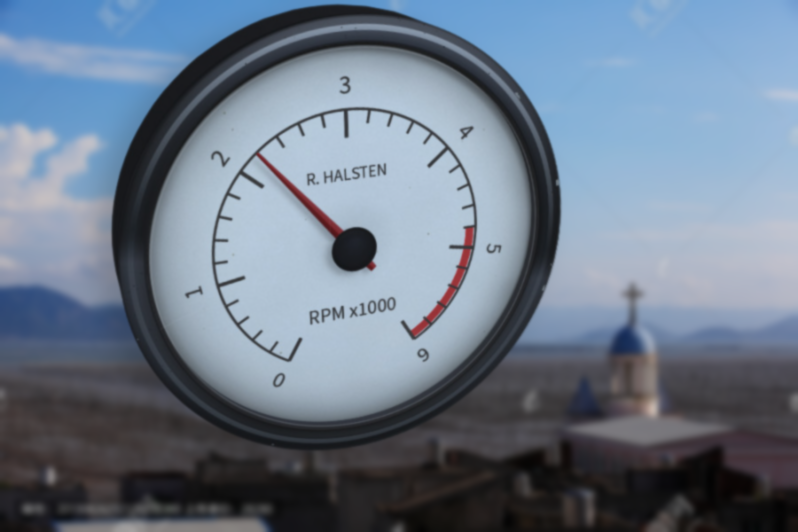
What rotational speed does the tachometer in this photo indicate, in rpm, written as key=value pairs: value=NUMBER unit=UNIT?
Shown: value=2200 unit=rpm
